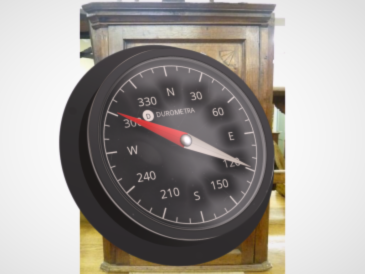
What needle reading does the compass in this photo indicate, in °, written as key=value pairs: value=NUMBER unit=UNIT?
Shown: value=300 unit=°
